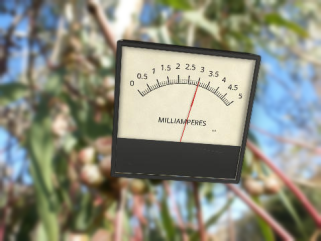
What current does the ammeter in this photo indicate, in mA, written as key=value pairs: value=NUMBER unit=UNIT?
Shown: value=3 unit=mA
